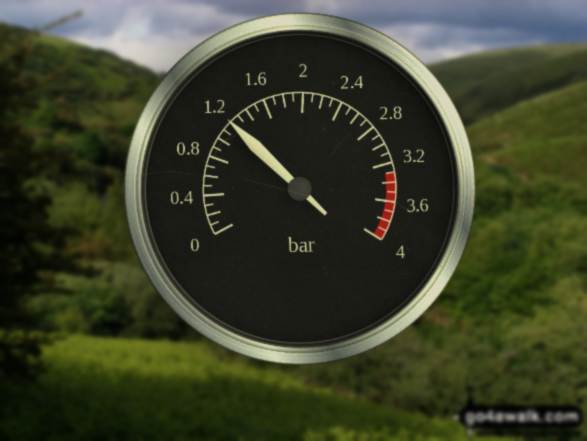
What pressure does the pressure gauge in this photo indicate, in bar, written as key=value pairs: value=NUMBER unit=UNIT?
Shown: value=1.2 unit=bar
